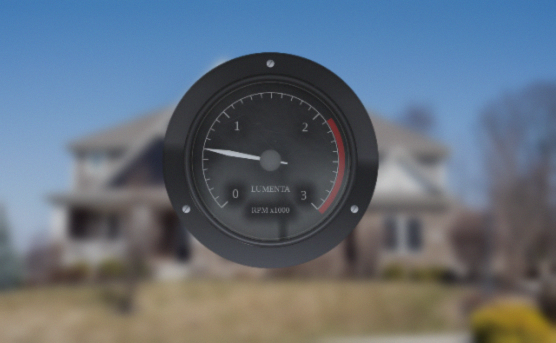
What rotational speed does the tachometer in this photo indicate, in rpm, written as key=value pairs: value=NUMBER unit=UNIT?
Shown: value=600 unit=rpm
